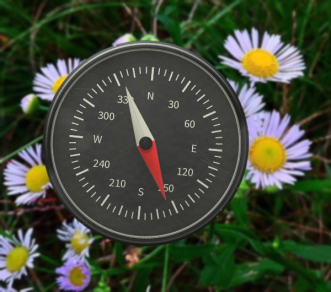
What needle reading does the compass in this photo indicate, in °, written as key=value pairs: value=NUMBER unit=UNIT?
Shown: value=155 unit=°
